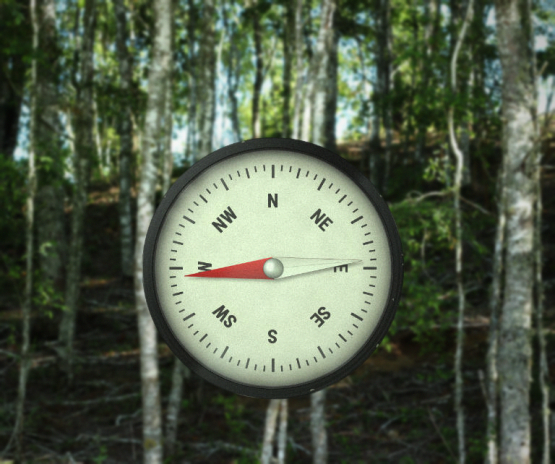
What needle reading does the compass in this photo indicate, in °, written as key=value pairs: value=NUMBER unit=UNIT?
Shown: value=265 unit=°
